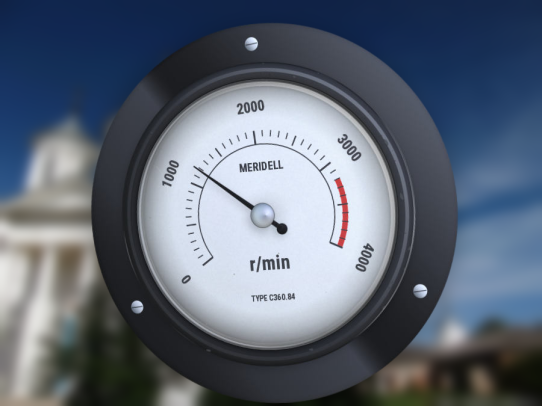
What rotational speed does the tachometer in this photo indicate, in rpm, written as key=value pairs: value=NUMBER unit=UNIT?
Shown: value=1200 unit=rpm
